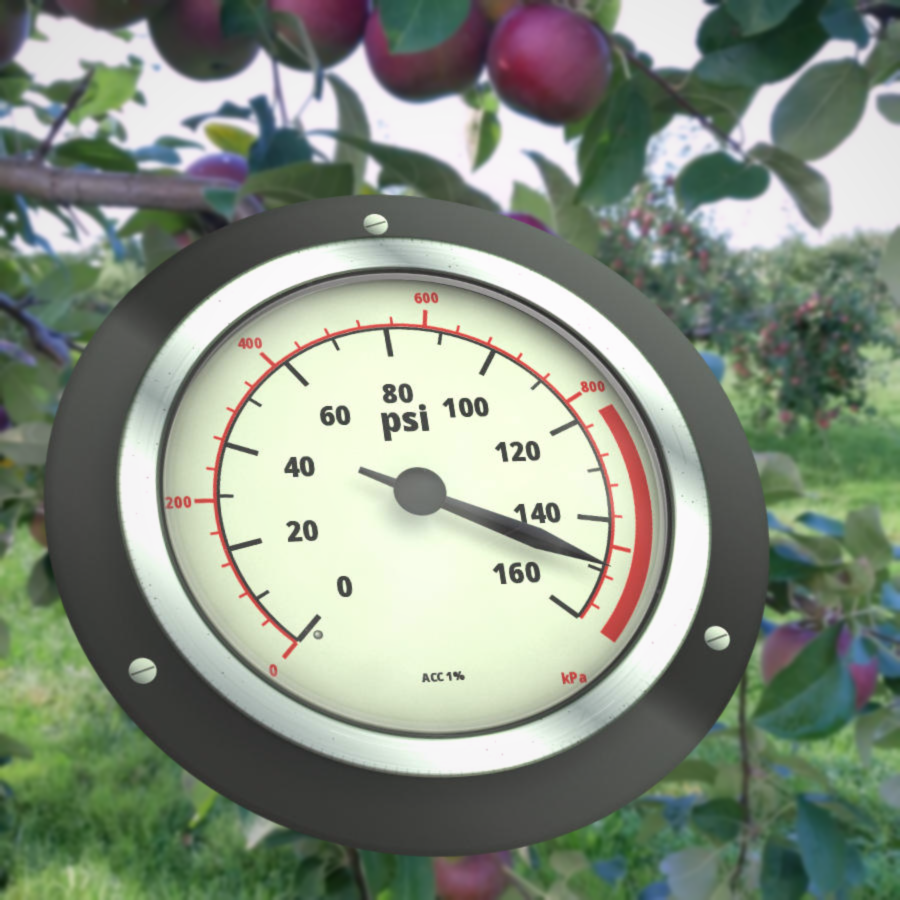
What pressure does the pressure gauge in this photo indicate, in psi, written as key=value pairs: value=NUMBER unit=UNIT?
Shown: value=150 unit=psi
